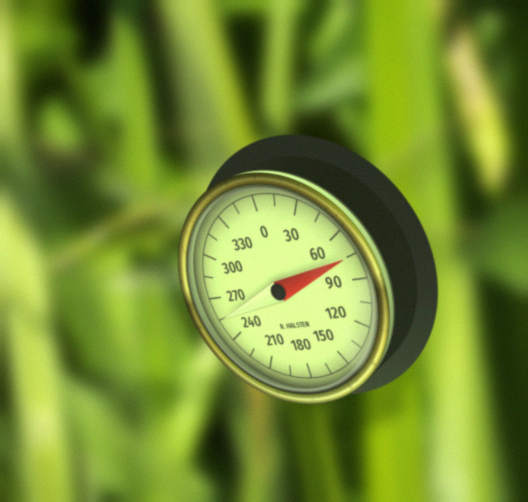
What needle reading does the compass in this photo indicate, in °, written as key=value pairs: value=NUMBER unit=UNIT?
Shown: value=75 unit=°
